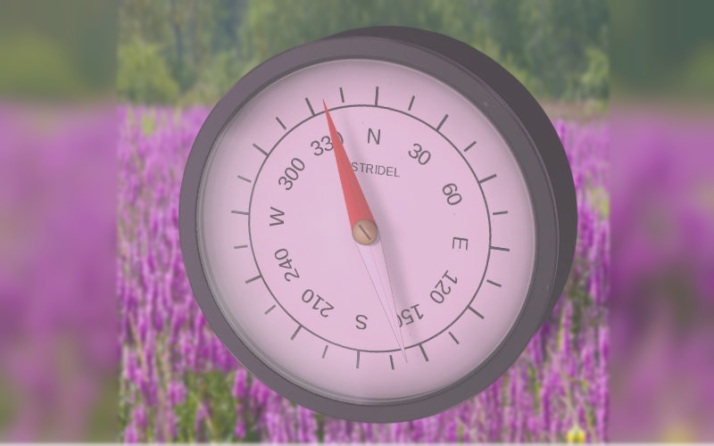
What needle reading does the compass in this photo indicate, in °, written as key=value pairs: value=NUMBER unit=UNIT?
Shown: value=337.5 unit=°
